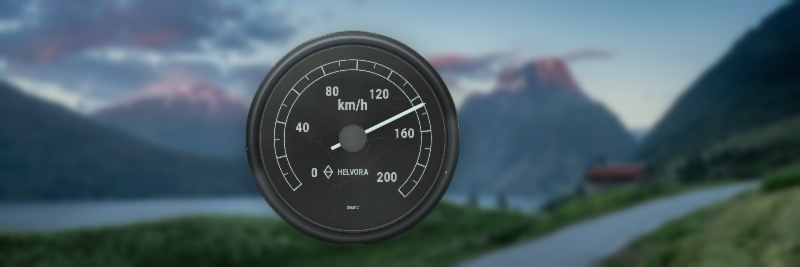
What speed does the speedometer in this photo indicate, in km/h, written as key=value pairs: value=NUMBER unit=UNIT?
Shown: value=145 unit=km/h
